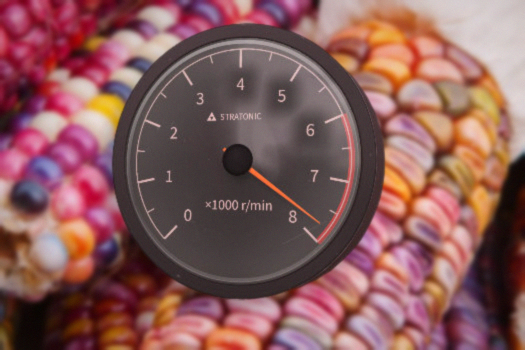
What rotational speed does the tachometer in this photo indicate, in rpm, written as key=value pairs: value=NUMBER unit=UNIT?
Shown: value=7750 unit=rpm
